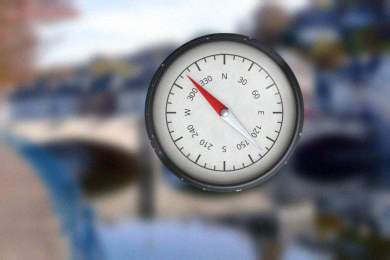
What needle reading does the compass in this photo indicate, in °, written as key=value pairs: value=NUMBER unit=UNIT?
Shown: value=315 unit=°
